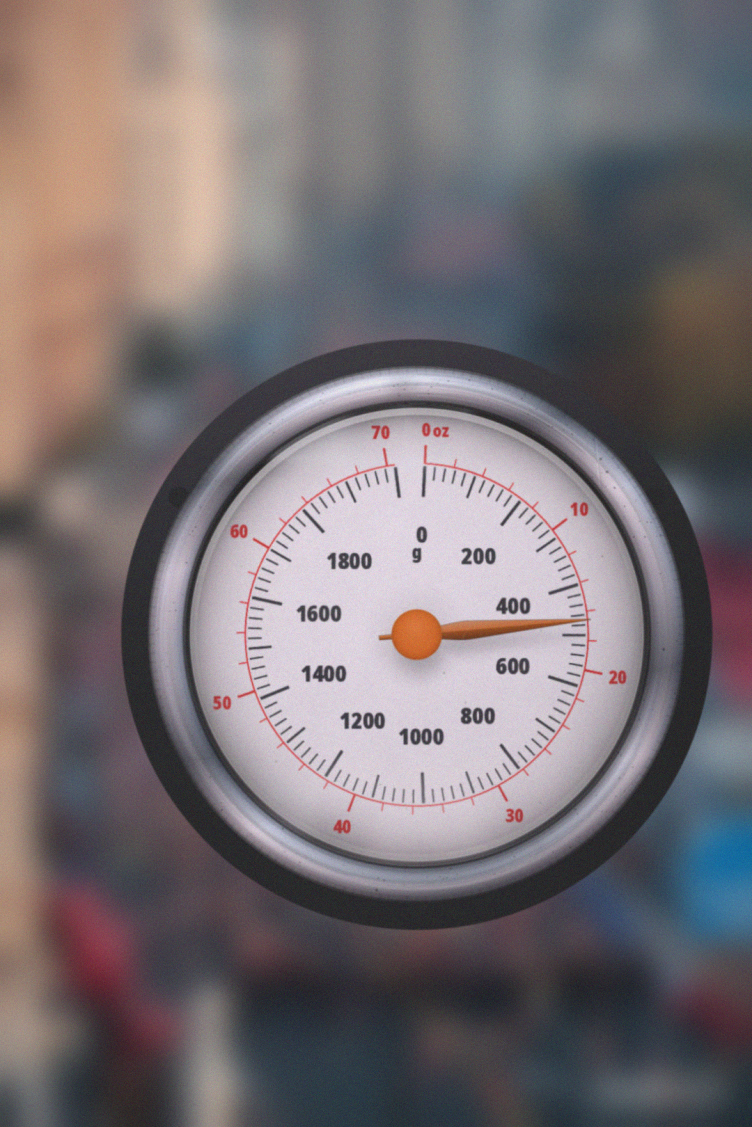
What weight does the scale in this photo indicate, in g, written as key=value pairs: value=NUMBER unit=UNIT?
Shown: value=470 unit=g
